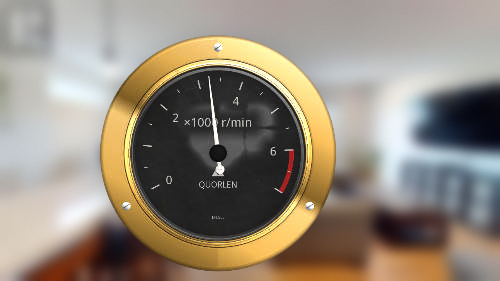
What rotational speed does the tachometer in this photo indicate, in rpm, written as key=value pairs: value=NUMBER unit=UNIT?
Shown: value=3250 unit=rpm
